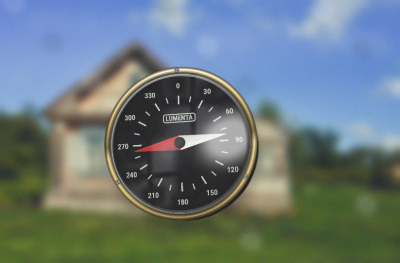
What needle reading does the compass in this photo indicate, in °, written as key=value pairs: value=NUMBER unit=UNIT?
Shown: value=262.5 unit=°
